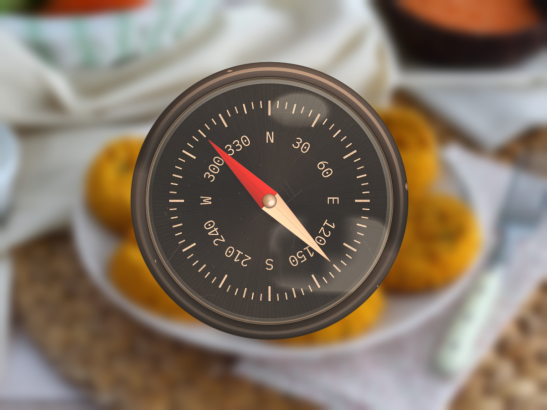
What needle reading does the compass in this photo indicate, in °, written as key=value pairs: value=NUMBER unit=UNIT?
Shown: value=315 unit=°
